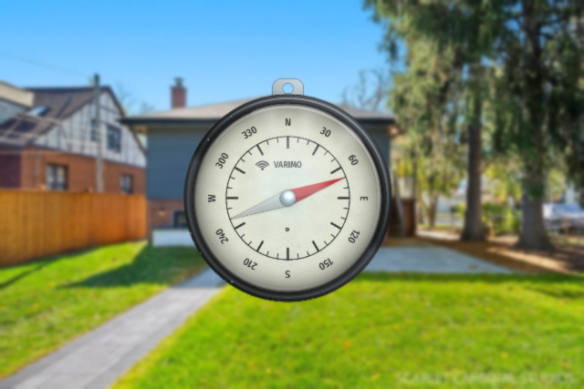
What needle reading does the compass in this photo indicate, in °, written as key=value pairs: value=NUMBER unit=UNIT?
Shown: value=70 unit=°
